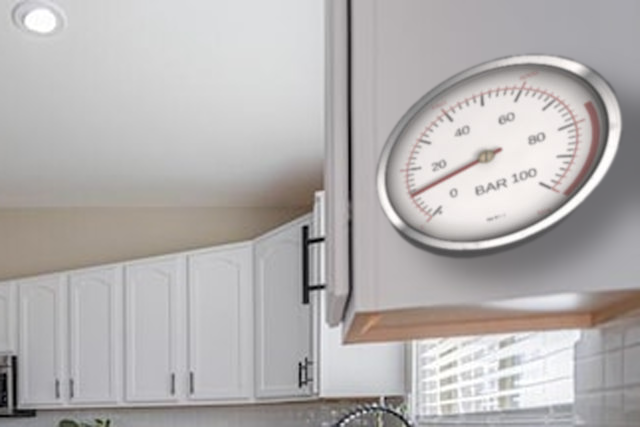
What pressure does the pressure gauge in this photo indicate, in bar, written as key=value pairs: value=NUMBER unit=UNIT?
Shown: value=10 unit=bar
